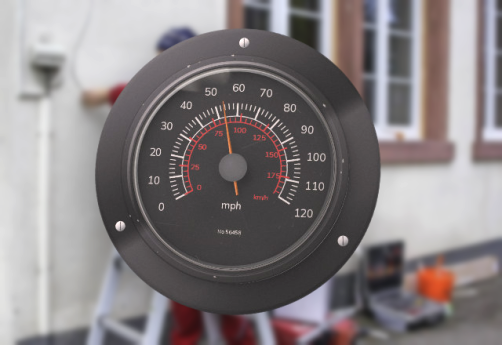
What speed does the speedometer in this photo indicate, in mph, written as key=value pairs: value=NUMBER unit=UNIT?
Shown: value=54 unit=mph
